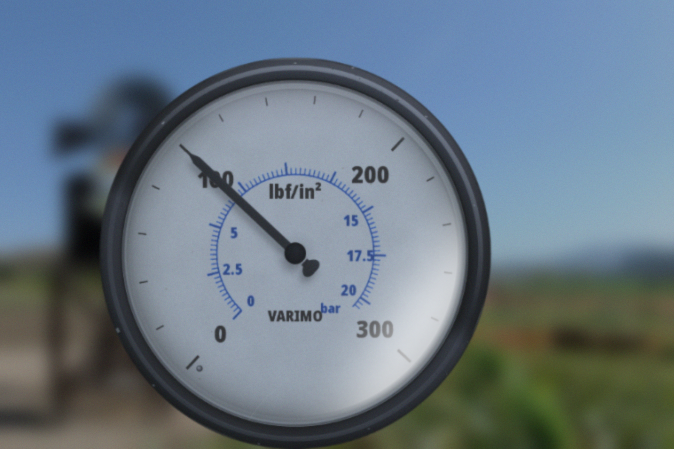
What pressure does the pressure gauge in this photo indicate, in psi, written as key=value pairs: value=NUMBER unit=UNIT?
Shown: value=100 unit=psi
